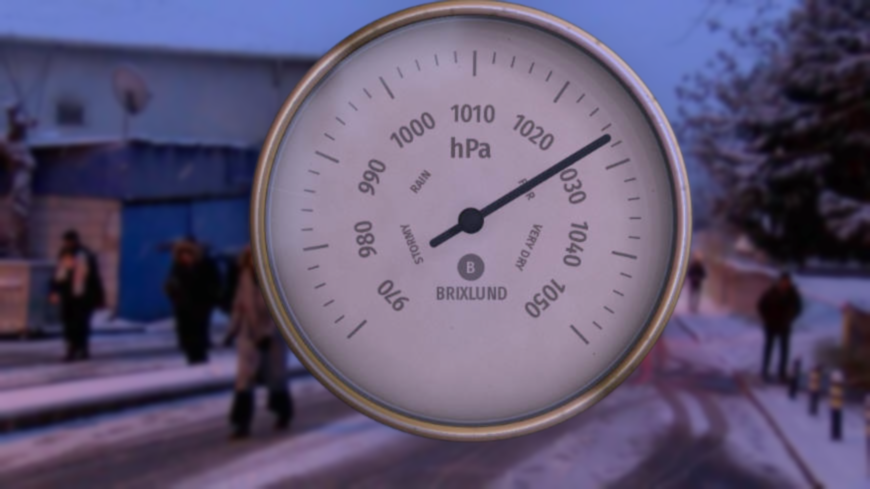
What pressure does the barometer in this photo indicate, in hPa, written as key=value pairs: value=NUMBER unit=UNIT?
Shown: value=1027 unit=hPa
